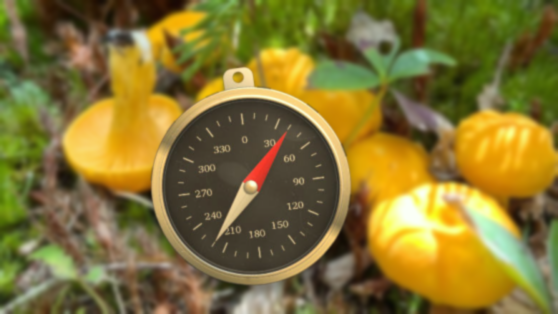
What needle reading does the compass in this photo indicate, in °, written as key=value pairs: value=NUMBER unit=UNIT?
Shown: value=40 unit=°
